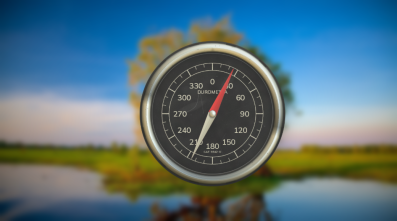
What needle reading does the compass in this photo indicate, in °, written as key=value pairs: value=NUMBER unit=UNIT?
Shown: value=25 unit=°
